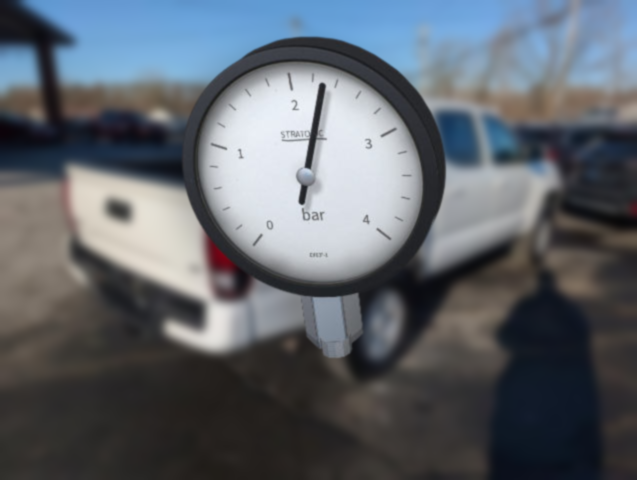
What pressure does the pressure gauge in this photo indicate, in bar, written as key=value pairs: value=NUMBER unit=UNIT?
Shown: value=2.3 unit=bar
